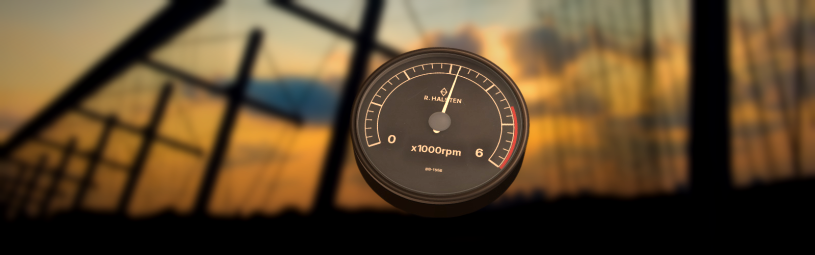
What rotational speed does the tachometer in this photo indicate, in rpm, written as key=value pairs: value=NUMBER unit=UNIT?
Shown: value=3200 unit=rpm
